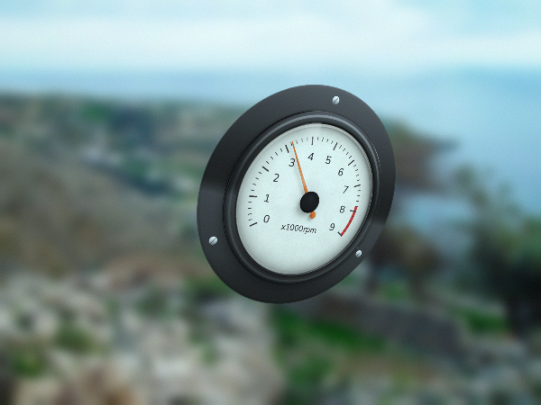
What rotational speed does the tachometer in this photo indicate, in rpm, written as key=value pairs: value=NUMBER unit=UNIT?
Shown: value=3200 unit=rpm
